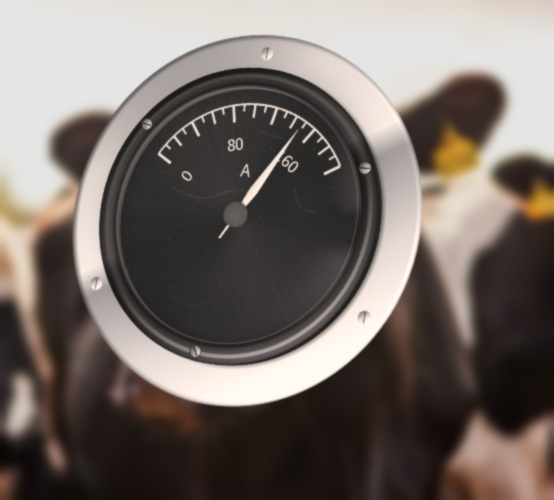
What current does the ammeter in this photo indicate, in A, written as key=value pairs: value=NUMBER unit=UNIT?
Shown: value=150 unit=A
